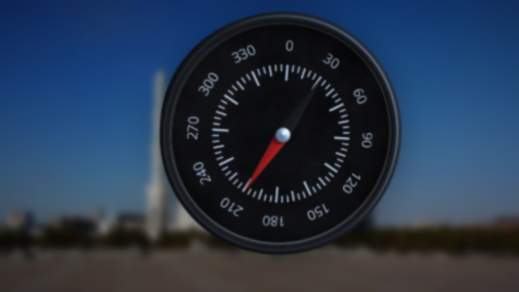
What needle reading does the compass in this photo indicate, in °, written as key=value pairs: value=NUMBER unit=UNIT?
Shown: value=210 unit=°
